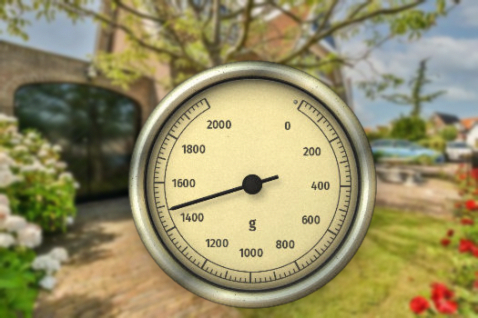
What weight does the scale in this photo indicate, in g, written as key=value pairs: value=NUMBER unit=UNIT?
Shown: value=1480 unit=g
